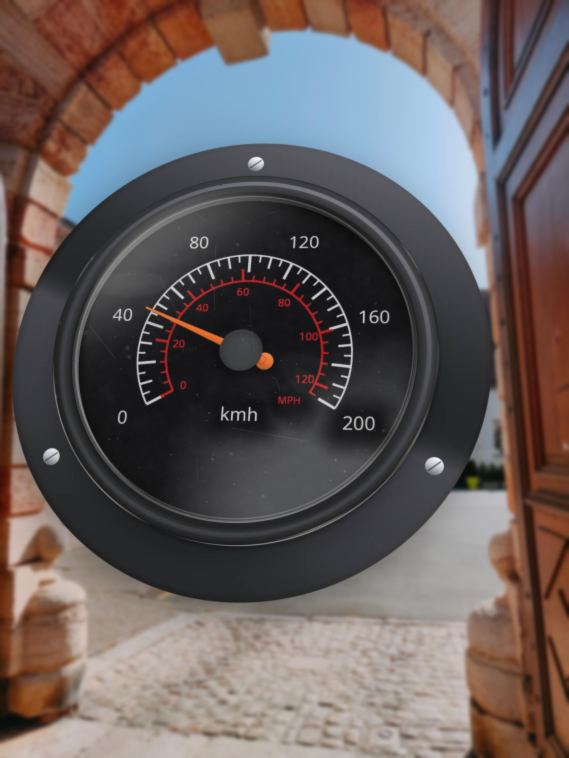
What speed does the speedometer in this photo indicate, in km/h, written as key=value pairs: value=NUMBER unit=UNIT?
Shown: value=45 unit=km/h
